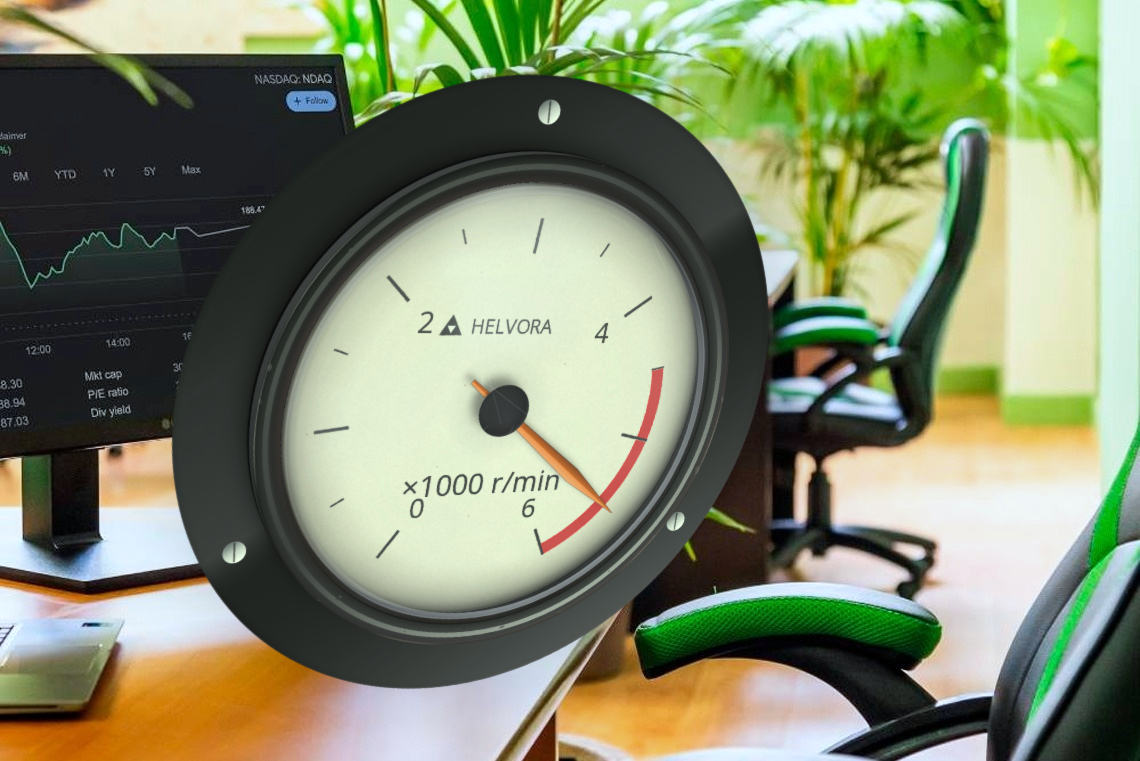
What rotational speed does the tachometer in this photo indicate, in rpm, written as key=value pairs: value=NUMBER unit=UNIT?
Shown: value=5500 unit=rpm
